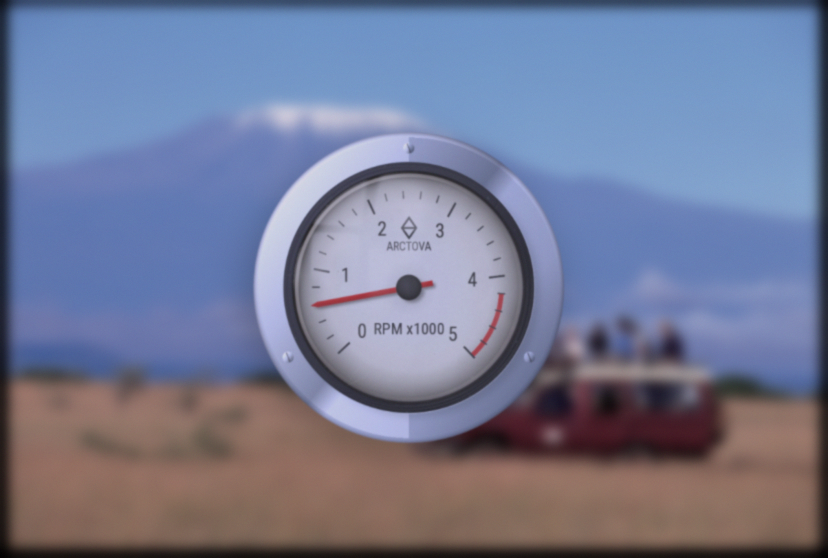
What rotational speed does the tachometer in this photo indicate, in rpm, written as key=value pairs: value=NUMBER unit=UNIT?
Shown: value=600 unit=rpm
